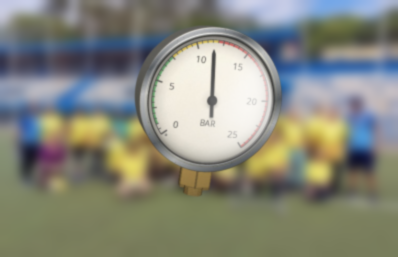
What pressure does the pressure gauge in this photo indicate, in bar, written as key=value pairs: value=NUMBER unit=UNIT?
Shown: value=11.5 unit=bar
